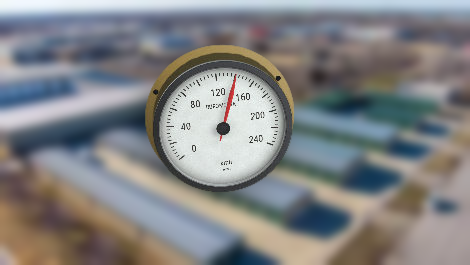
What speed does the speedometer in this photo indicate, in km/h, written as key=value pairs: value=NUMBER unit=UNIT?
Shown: value=140 unit=km/h
